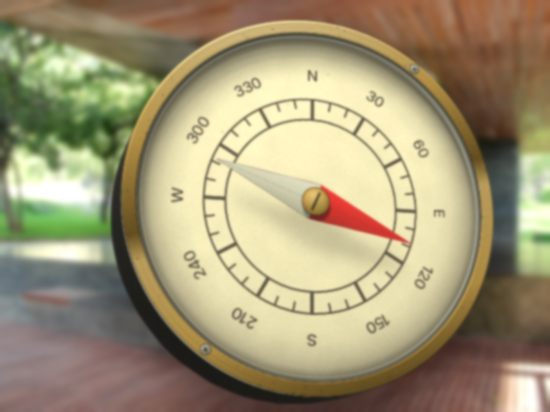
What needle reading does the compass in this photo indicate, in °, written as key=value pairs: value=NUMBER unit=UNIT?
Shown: value=110 unit=°
